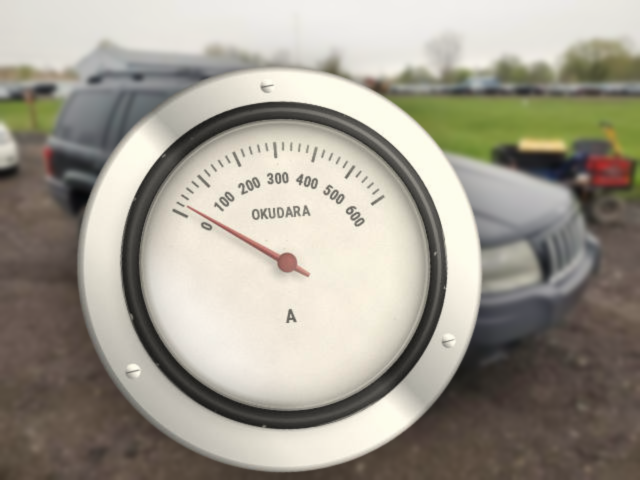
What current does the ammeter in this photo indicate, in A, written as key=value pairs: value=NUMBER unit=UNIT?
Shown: value=20 unit=A
